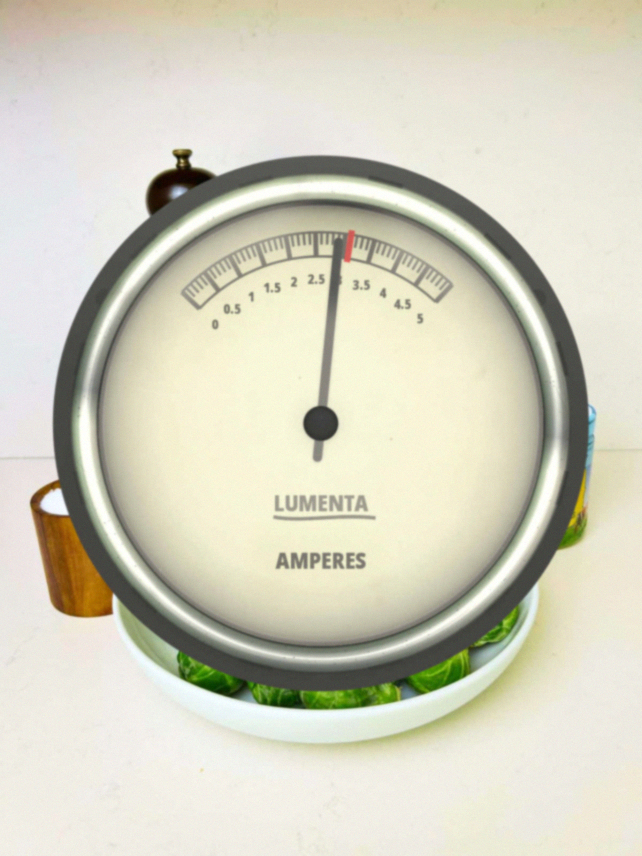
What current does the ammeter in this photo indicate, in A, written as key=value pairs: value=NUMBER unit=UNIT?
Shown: value=2.9 unit=A
